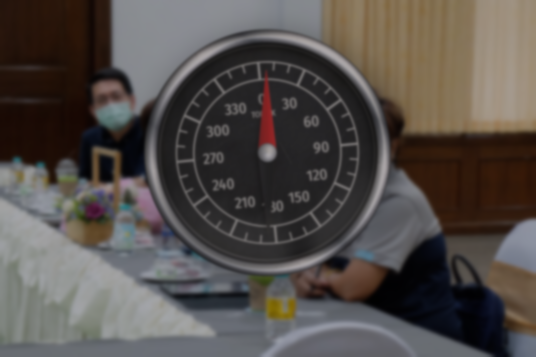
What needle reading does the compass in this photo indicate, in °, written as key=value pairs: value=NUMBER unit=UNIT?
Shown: value=5 unit=°
